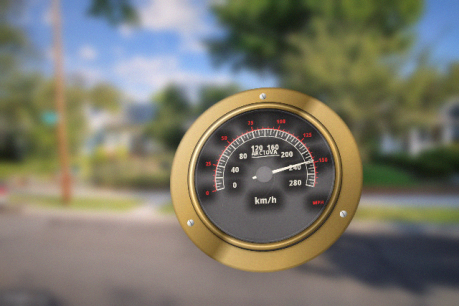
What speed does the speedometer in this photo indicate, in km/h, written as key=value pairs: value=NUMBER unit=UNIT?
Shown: value=240 unit=km/h
